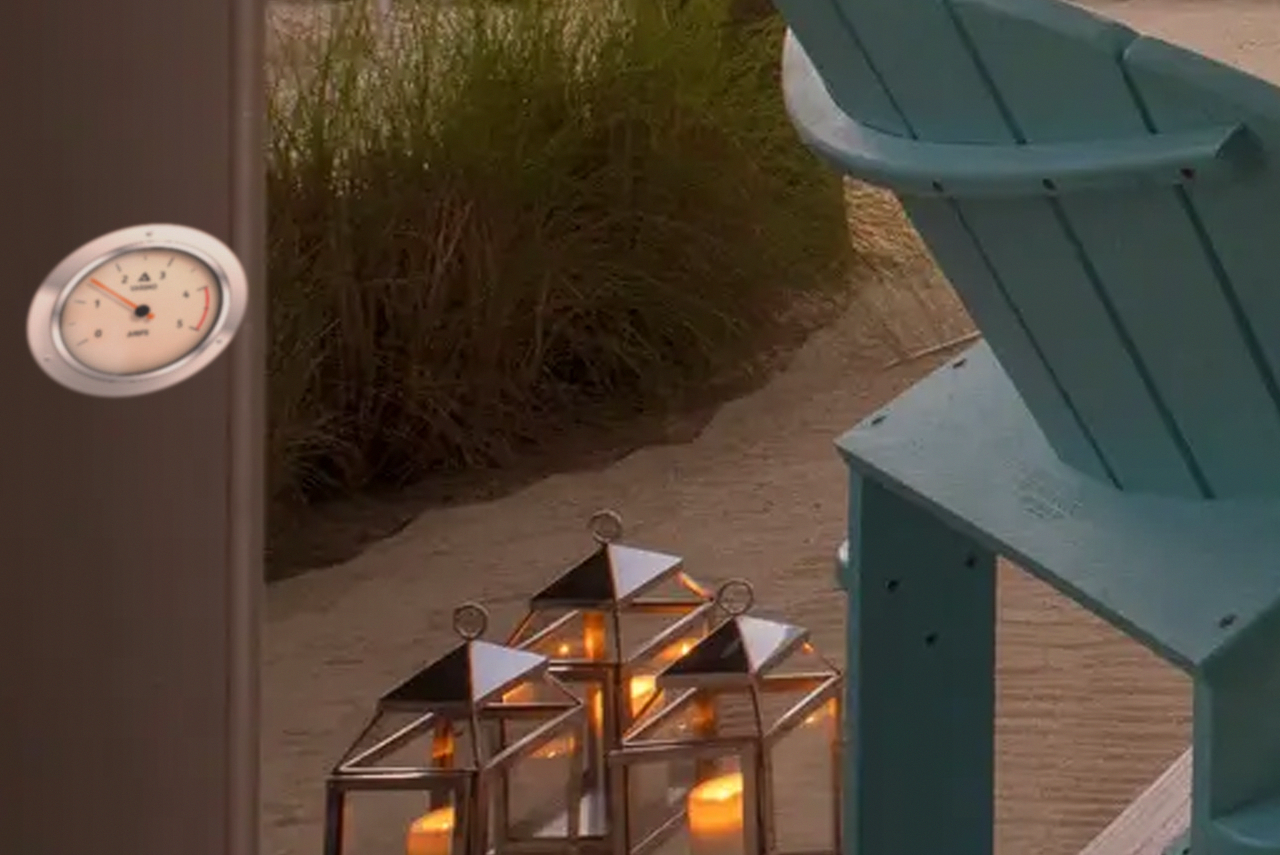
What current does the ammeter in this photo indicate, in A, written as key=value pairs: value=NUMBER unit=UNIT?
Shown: value=1.5 unit=A
